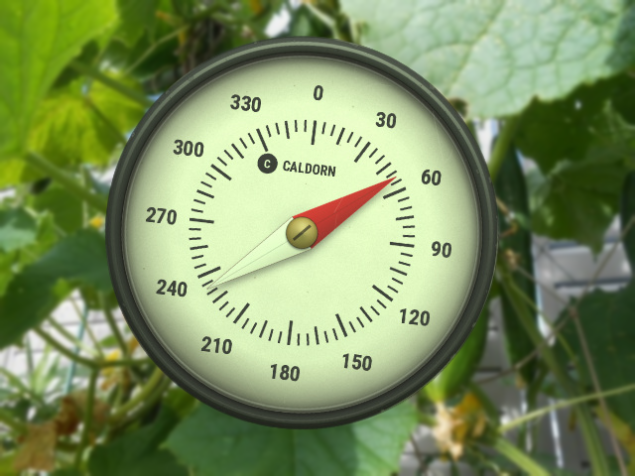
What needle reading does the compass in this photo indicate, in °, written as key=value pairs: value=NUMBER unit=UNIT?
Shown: value=52.5 unit=°
